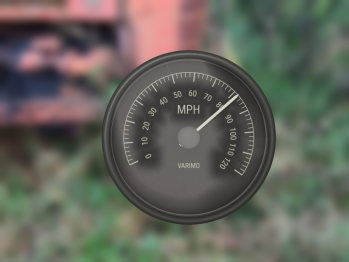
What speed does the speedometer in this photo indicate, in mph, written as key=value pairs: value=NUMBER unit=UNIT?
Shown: value=82 unit=mph
